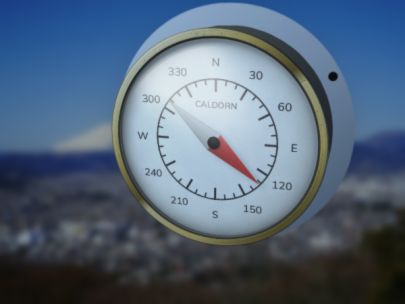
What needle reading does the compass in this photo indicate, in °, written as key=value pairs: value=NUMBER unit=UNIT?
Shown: value=130 unit=°
